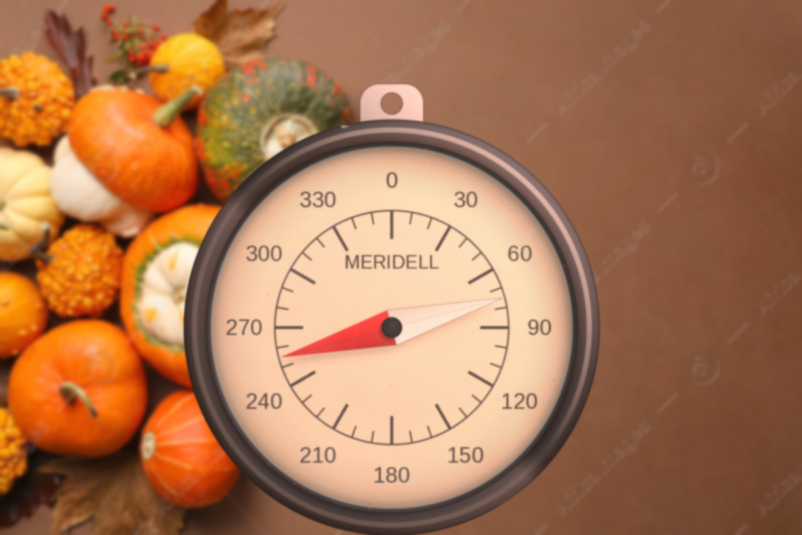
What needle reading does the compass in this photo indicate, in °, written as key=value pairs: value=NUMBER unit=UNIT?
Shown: value=255 unit=°
